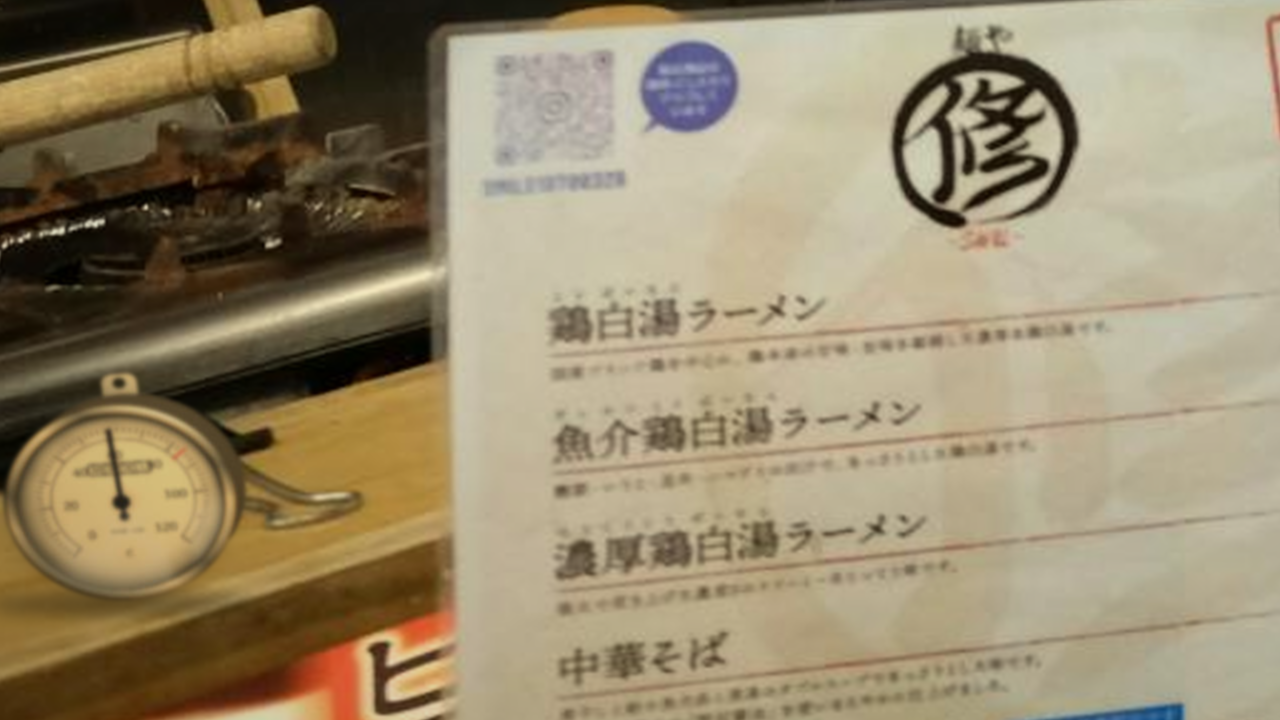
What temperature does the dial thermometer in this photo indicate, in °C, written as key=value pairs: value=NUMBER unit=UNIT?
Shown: value=60 unit=°C
